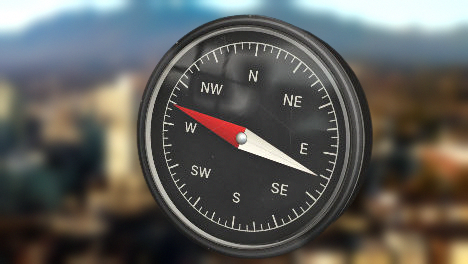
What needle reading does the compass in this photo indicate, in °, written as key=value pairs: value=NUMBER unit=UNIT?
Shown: value=285 unit=°
